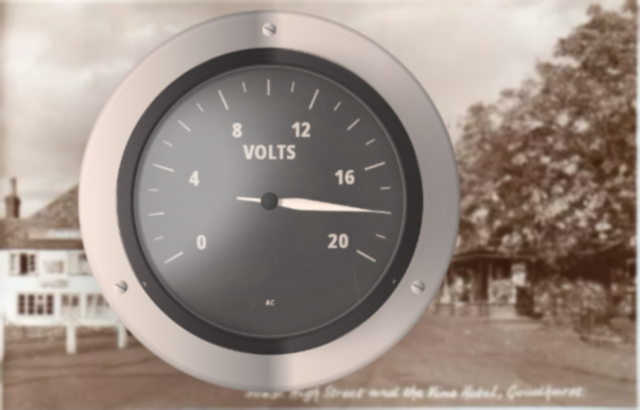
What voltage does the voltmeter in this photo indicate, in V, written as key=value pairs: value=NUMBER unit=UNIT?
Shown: value=18 unit=V
